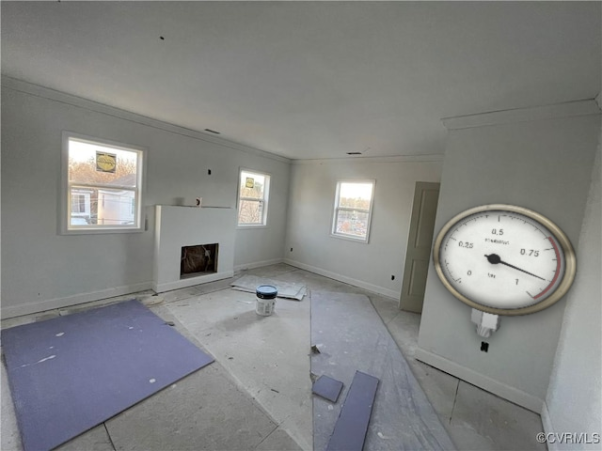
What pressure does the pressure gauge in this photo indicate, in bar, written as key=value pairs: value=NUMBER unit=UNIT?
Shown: value=0.9 unit=bar
